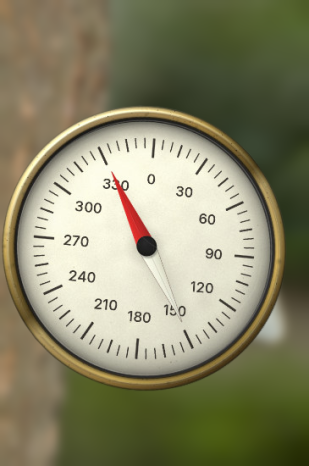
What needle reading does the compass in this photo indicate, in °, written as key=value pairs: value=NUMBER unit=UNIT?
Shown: value=330 unit=°
